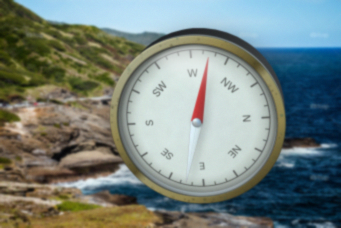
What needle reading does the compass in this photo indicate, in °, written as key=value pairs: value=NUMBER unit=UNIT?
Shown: value=285 unit=°
